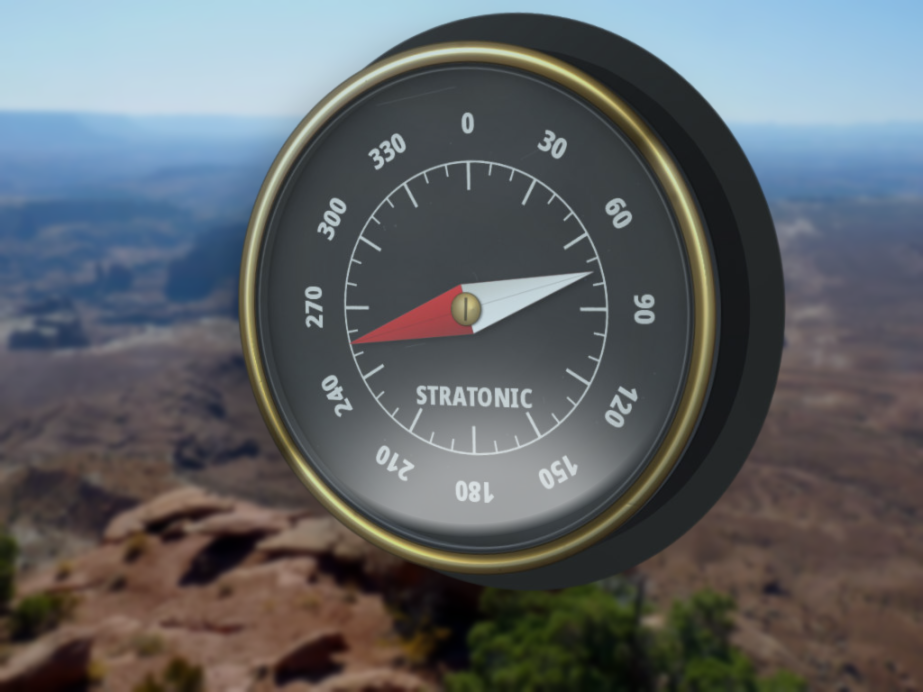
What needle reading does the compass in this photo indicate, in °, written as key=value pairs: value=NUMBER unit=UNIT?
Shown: value=255 unit=°
